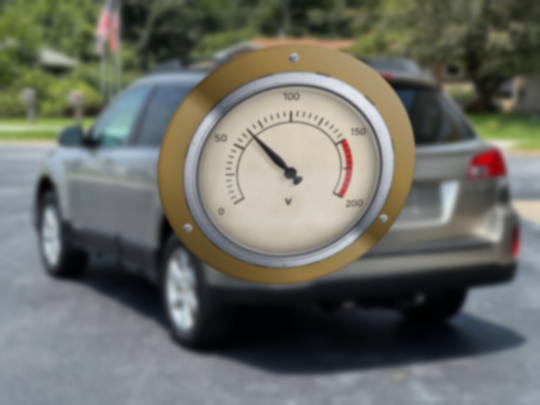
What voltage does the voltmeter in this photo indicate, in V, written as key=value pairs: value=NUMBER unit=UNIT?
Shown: value=65 unit=V
